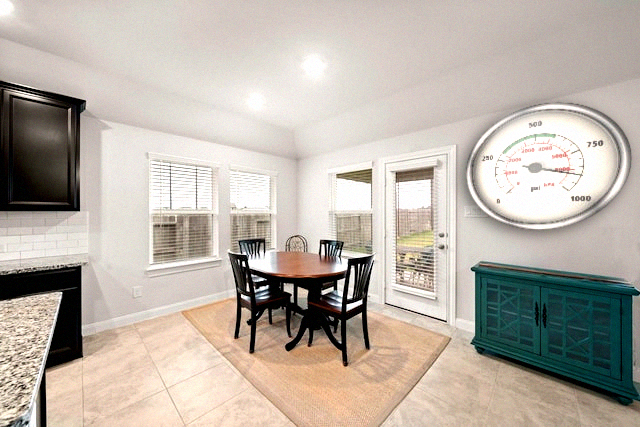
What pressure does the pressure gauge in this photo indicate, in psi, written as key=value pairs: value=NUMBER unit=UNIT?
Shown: value=900 unit=psi
